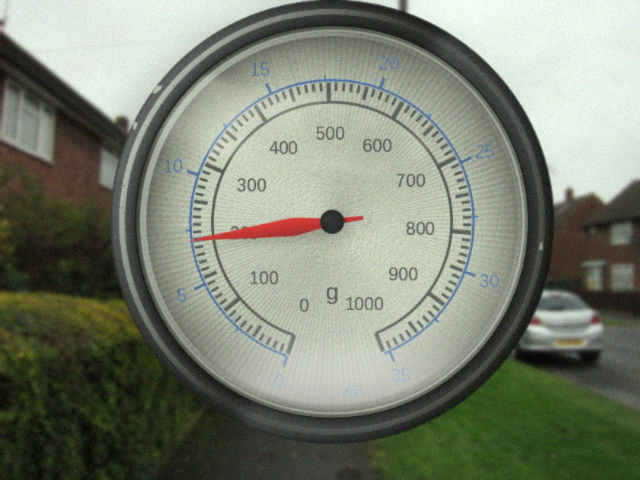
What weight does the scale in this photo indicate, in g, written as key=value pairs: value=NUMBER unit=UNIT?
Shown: value=200 unit=g
